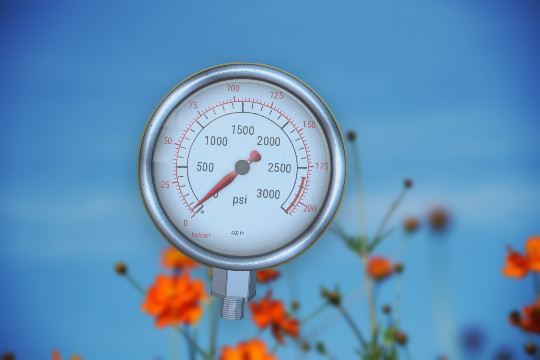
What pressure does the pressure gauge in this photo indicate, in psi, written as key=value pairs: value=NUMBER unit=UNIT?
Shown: value=50 unit=psi
